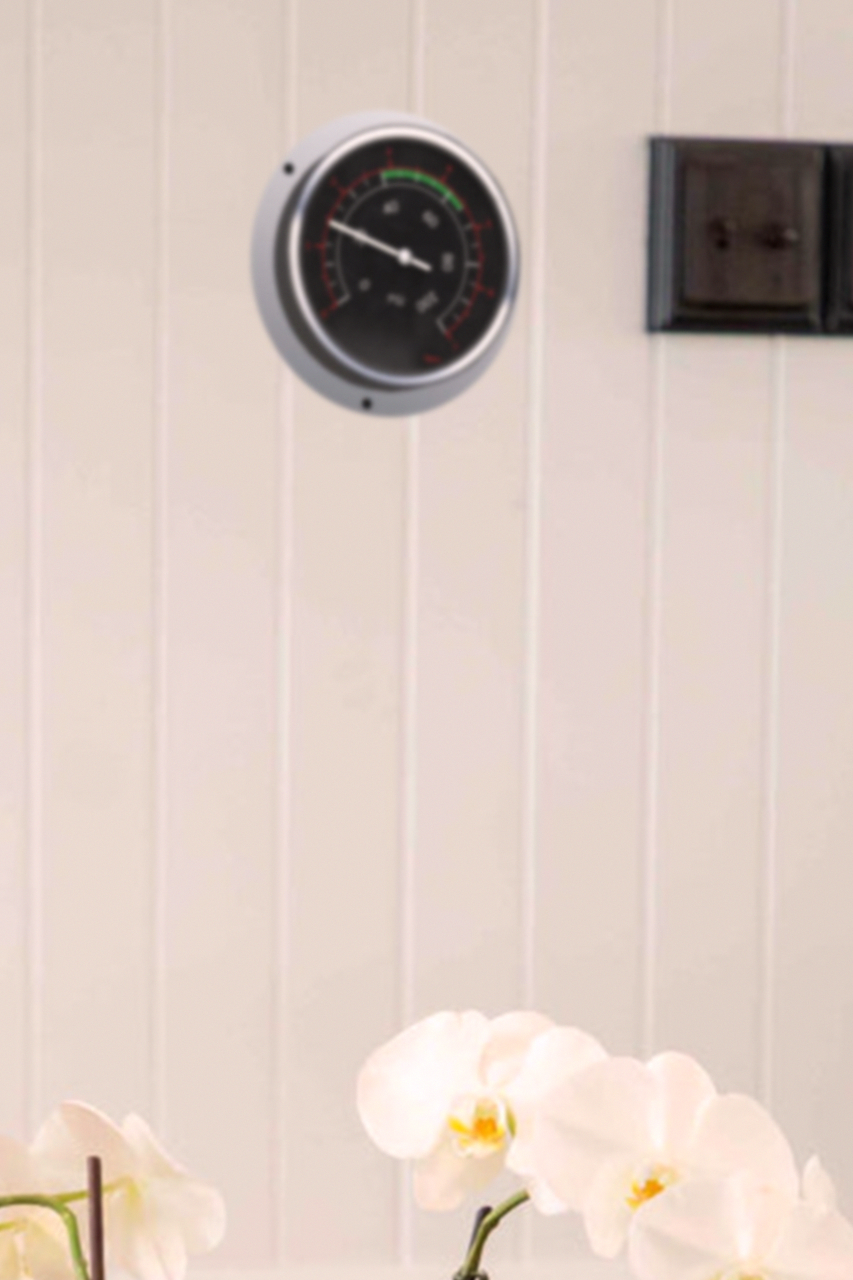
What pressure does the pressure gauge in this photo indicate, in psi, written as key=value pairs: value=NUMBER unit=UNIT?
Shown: value=20 unit=psi
